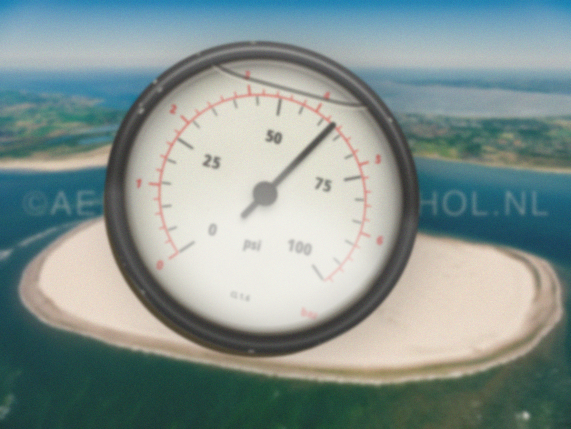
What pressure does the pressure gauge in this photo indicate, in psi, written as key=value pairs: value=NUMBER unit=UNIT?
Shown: value=62.5 unit=psi
